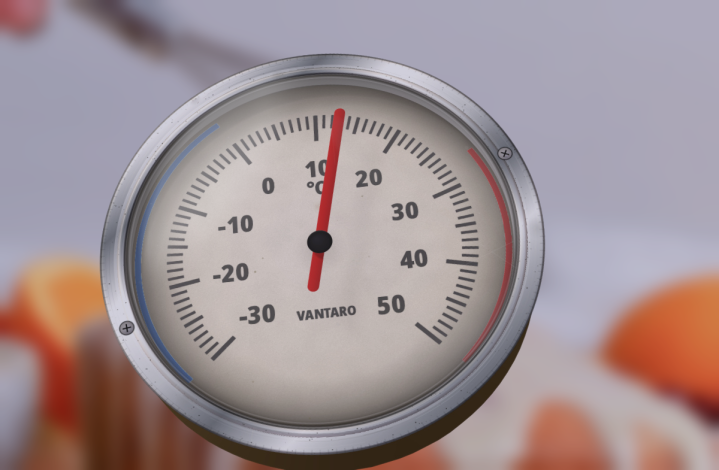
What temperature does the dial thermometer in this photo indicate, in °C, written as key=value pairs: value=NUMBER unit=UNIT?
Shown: value=13 unit=°C
